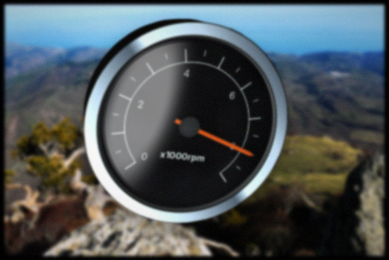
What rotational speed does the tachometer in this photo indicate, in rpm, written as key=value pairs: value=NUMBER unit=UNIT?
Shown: value=8000 unit=rpm
